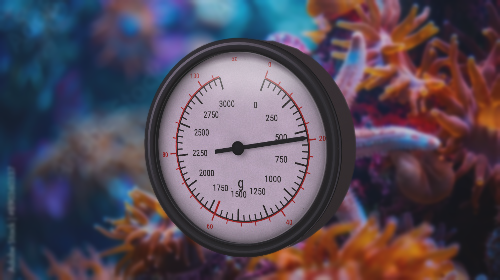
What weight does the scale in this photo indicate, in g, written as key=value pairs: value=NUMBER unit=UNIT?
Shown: value=550 unit=g
